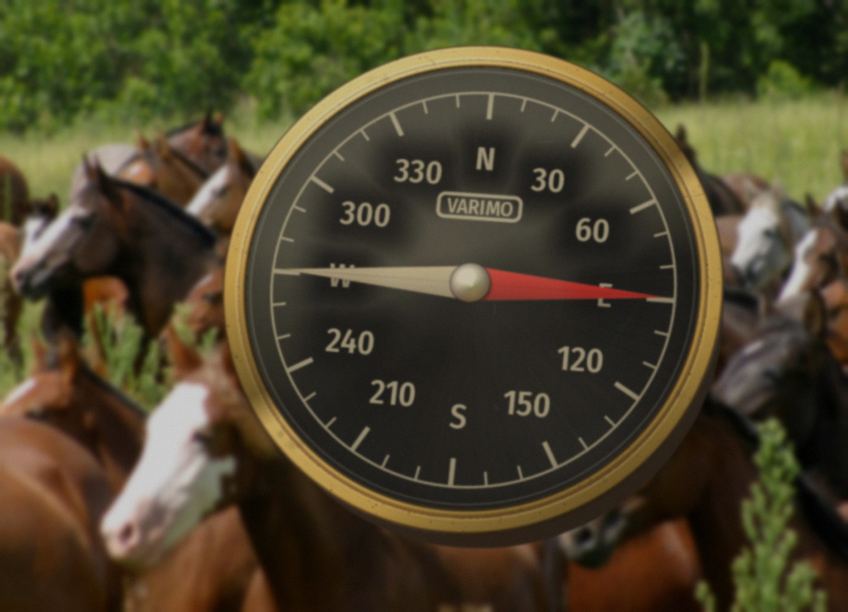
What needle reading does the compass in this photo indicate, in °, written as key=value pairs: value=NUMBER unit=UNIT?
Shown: value=90 unit=°
